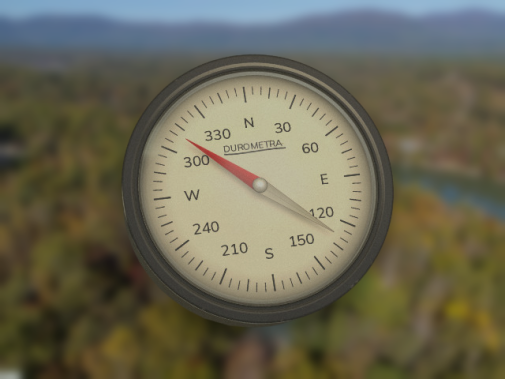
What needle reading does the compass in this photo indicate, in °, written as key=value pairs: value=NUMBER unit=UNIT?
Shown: value=310 unit=°
